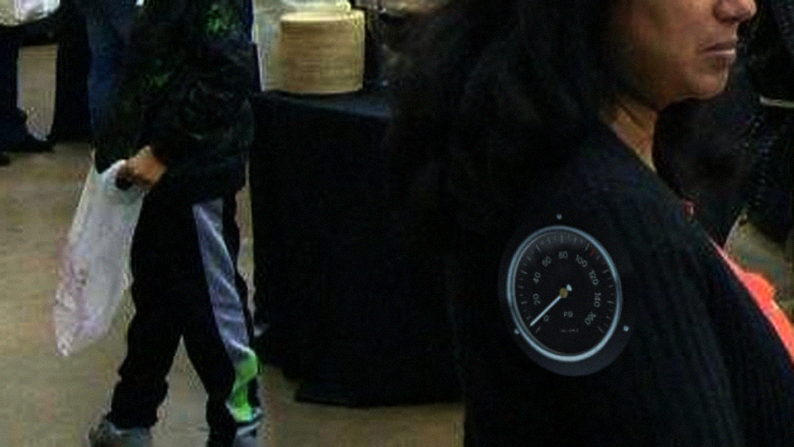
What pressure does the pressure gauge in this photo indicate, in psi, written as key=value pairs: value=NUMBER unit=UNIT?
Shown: value=5 unit=psi
